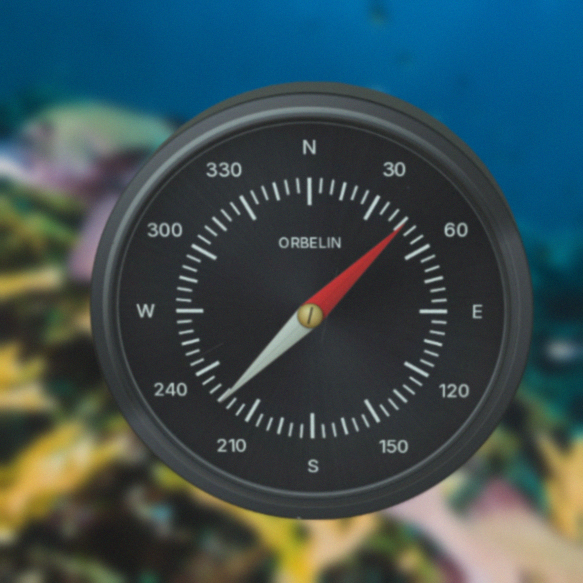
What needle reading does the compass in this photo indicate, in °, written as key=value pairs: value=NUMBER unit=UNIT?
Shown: value=45 unit=°
